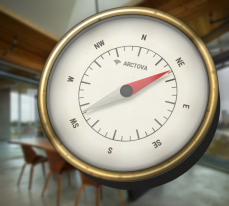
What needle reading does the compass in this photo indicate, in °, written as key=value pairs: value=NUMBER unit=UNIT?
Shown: value=50 unit=°
